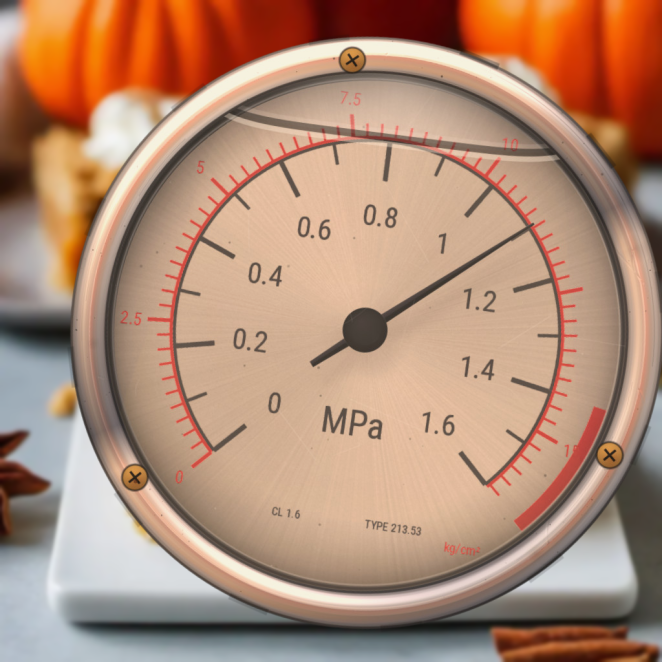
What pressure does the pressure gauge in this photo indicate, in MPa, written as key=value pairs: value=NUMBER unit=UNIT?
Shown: value=1.1 unit=MPa
